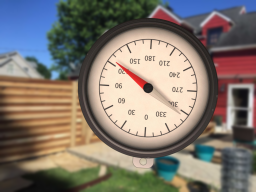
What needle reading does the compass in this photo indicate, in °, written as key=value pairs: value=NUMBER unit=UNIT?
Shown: value=125 unit=°
